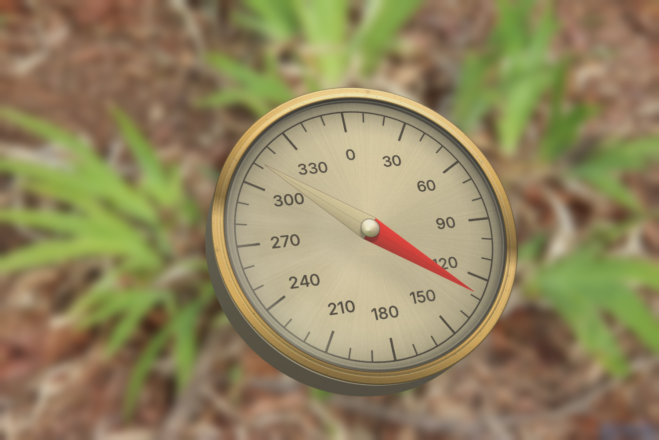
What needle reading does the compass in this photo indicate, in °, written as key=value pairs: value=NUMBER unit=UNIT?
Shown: value=130 unit=°
